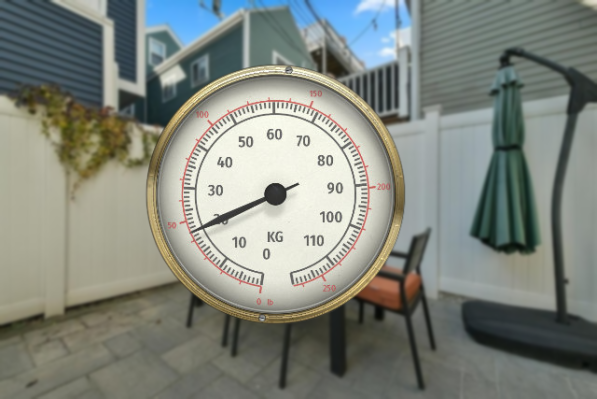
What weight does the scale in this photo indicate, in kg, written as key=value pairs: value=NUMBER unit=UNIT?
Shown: value=20 unit=kg
